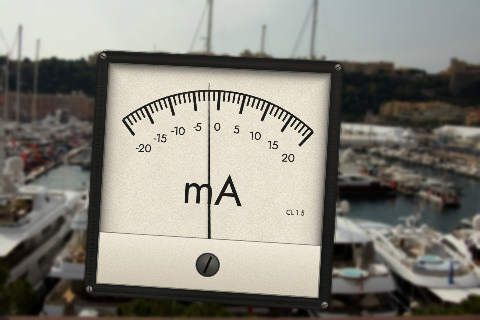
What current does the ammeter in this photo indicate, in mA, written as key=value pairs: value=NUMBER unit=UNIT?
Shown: value=-2 unit=mA
